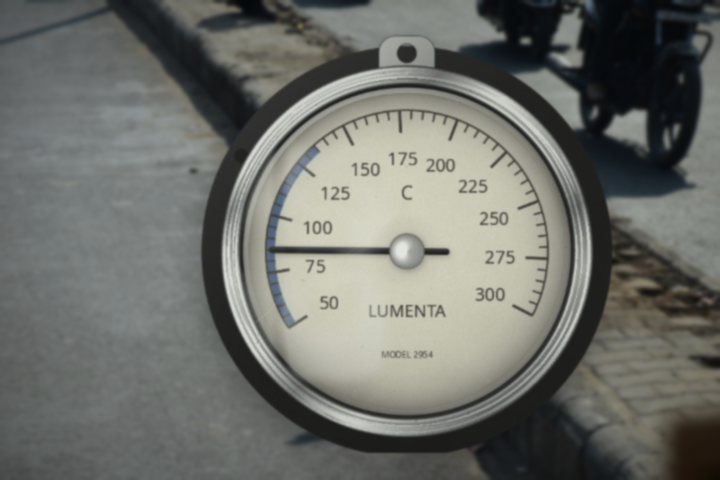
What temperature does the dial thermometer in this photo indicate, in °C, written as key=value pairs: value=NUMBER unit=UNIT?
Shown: value=85 unit=°C
